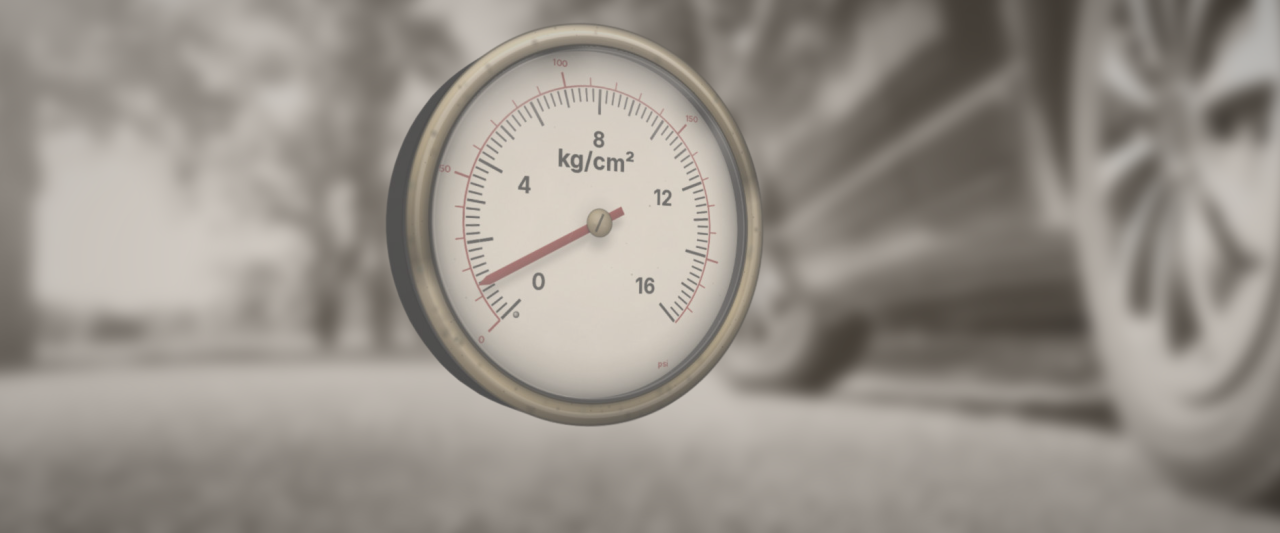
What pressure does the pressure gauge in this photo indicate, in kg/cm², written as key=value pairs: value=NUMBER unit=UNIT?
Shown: value=1 unit=kg/cm²
